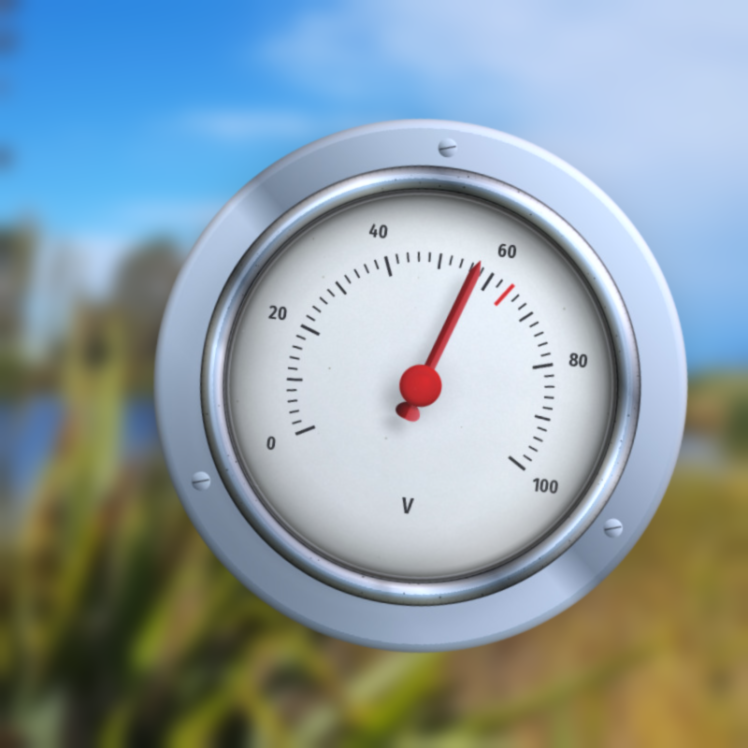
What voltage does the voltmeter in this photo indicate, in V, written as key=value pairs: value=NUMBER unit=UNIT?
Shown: value=57 unit=V
